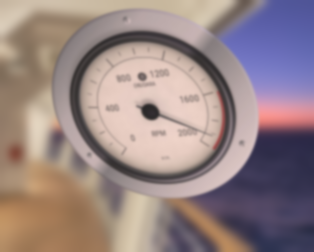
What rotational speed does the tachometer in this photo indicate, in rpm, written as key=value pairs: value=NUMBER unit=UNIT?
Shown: value=1900 unit=rpm
